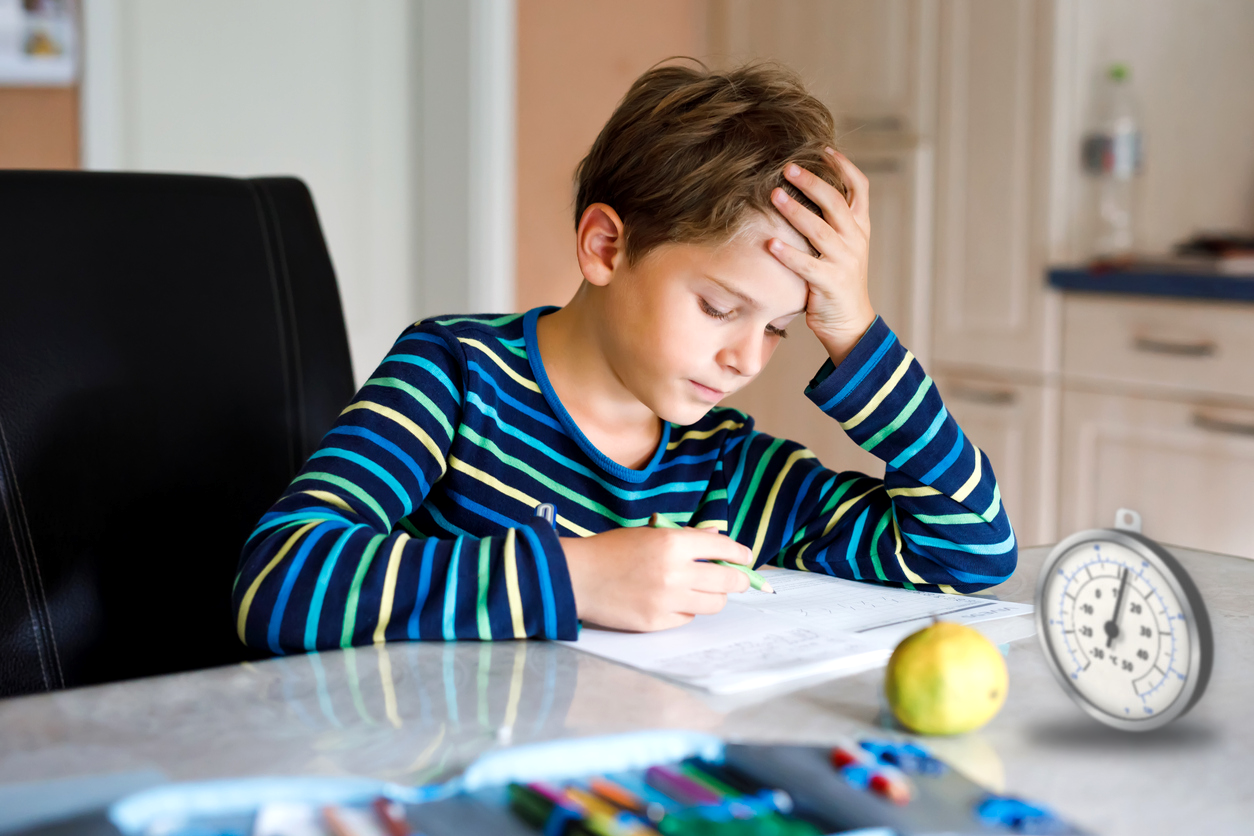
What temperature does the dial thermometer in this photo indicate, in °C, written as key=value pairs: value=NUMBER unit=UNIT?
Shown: value=12.5 unit=°C
